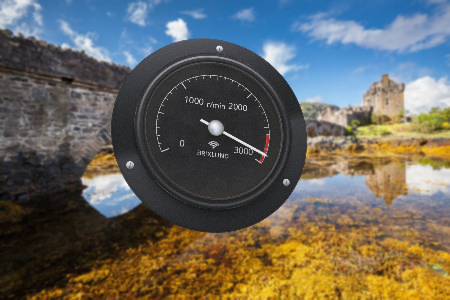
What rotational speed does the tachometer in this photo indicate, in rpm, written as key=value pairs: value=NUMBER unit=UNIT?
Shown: value=2900 unit=rpm
